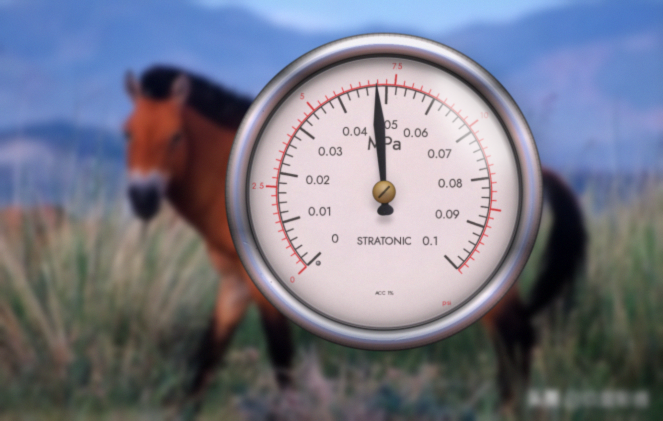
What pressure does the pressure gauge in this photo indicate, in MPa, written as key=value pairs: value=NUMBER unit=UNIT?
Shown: value=0.048 unit=MPa
